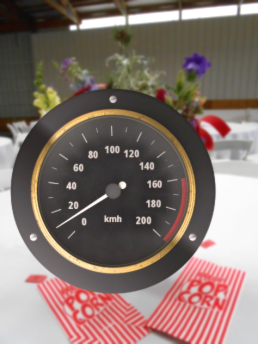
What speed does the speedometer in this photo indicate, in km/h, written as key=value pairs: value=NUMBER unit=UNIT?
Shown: value=10 unit=km/h
